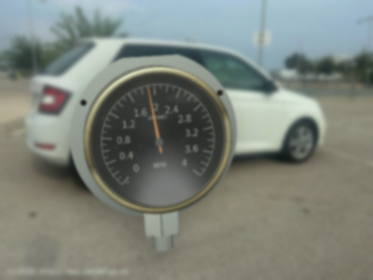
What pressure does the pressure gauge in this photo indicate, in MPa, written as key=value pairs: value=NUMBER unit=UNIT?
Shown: value=1.9 unit=MPa
